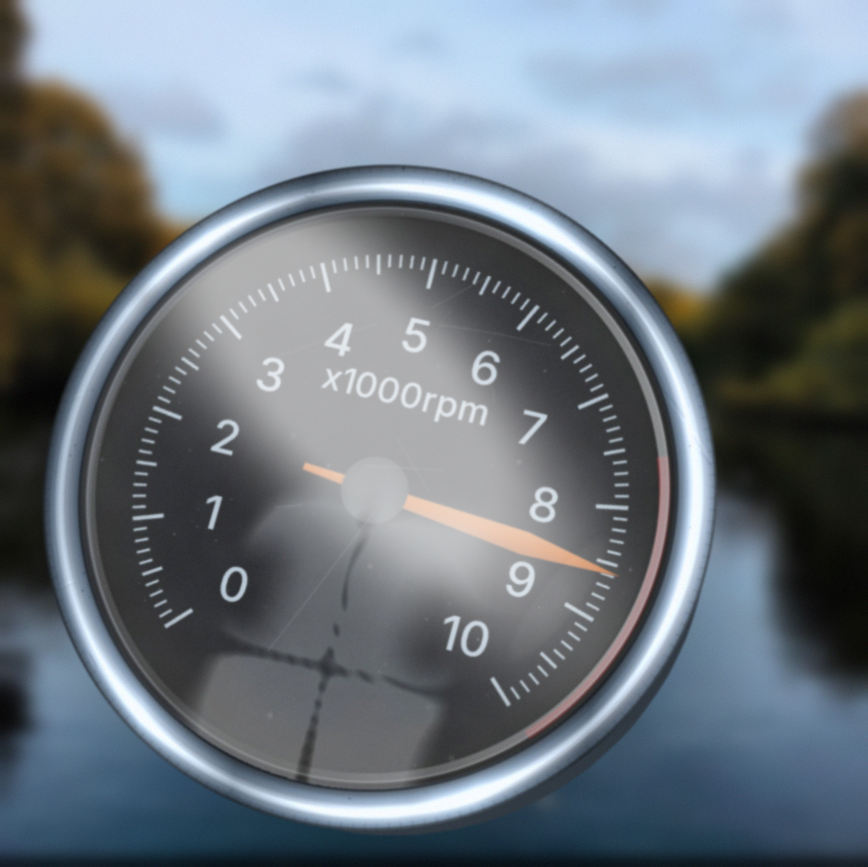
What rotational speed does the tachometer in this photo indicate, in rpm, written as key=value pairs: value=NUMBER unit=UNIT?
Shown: value=8600 unit=rpm
